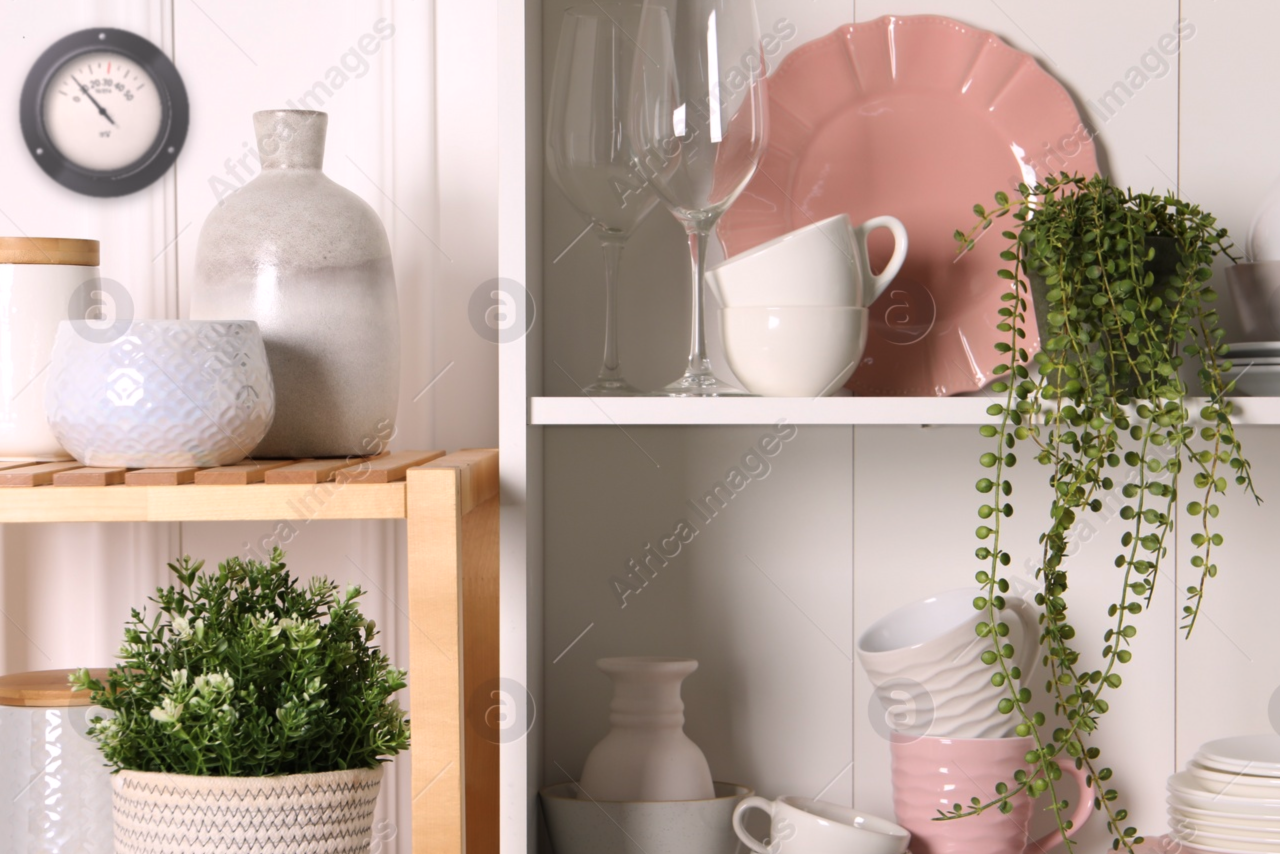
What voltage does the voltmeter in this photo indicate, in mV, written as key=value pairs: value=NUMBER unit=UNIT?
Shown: value=10 unit=mV
